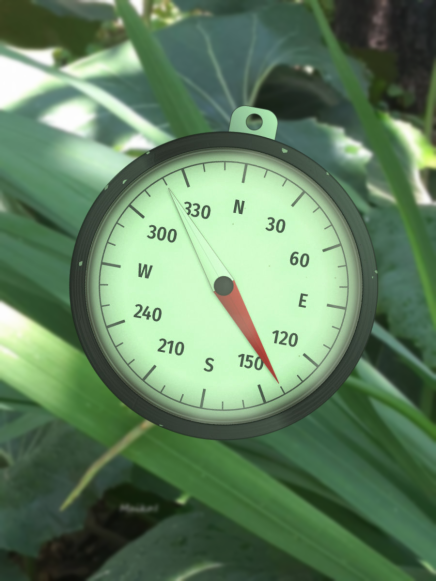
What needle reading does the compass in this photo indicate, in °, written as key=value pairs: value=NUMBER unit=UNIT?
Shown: value=140 unit=°
